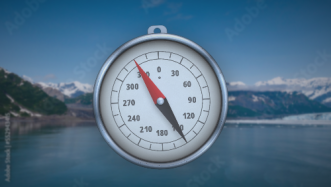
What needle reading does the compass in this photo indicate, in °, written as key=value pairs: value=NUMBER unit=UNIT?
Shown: value=330 unit=°
